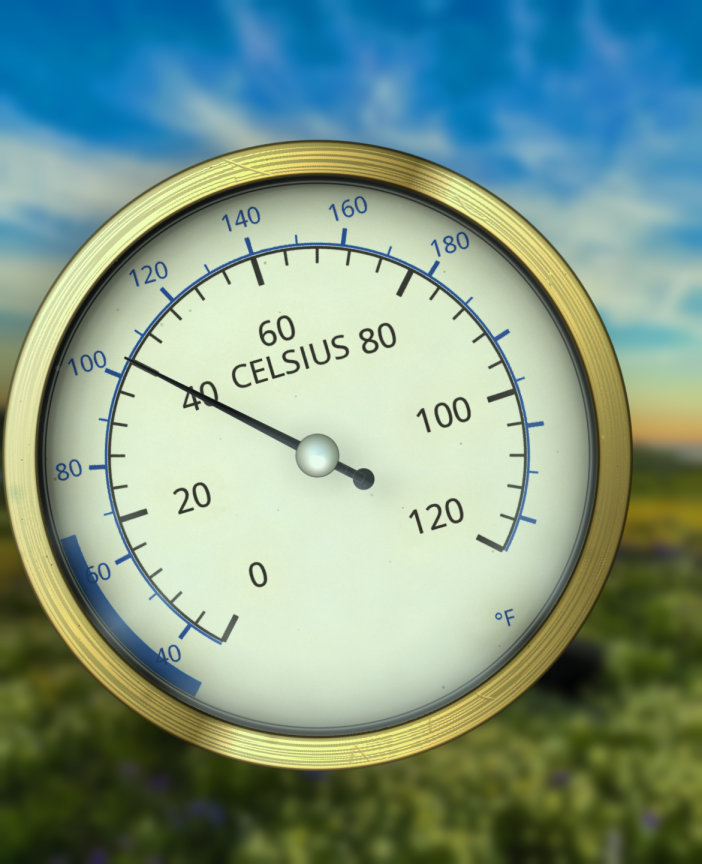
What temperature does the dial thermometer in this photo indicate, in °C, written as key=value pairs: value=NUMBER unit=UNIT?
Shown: value=40 unit=°C
